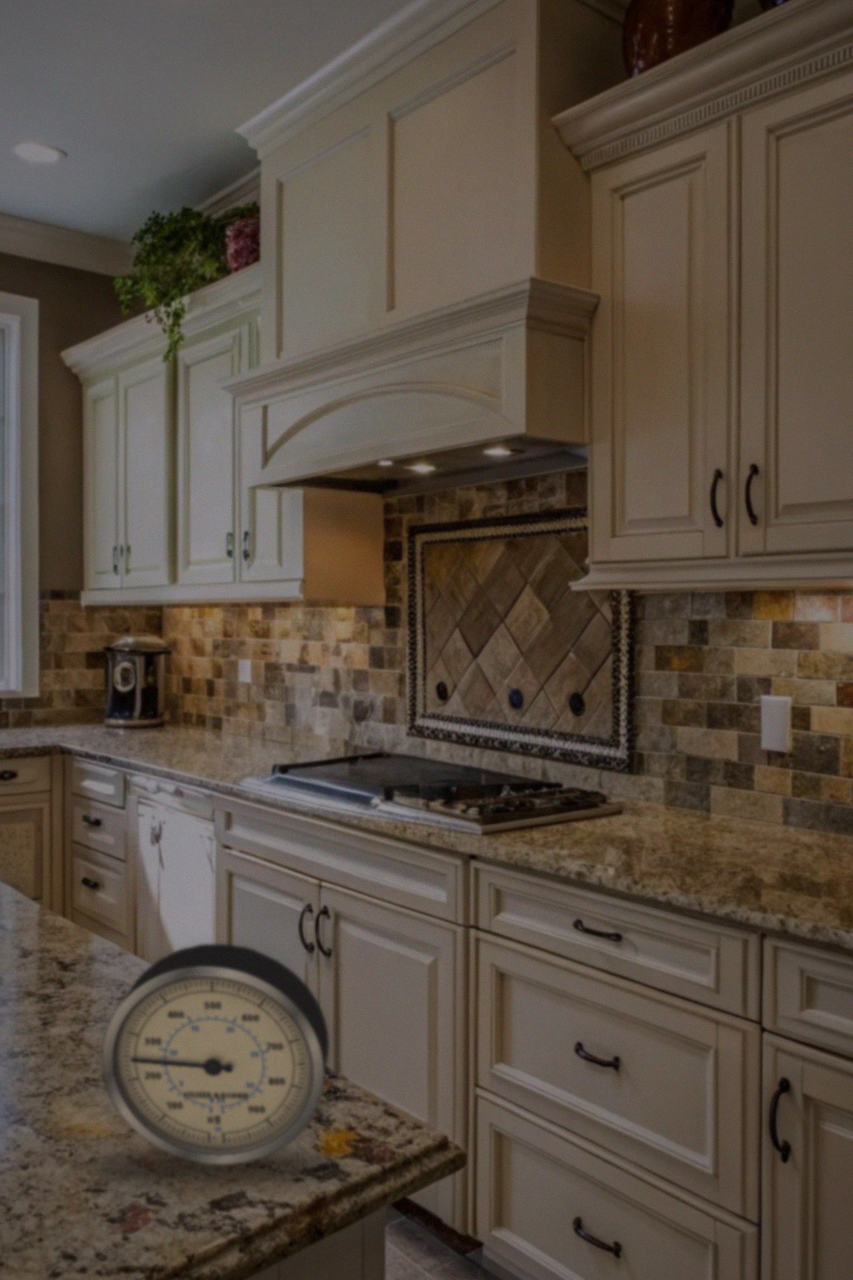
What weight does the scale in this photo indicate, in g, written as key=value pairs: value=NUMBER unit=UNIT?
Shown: value=250 unit=g
